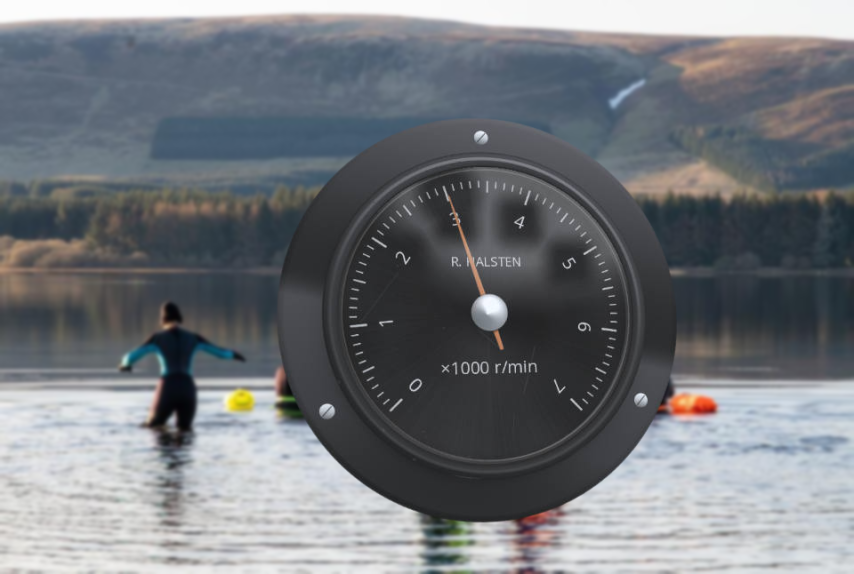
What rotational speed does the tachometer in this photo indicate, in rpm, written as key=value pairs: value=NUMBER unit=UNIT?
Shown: value=3000 unit=rpm
